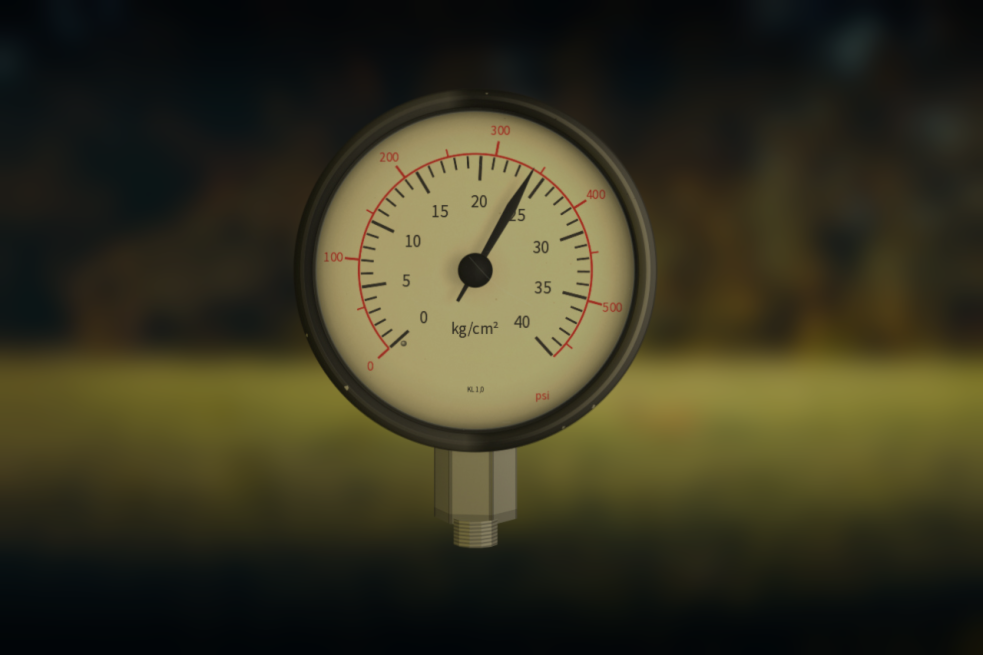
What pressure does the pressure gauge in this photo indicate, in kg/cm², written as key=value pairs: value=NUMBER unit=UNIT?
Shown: value=24 unit=kg/cm²
